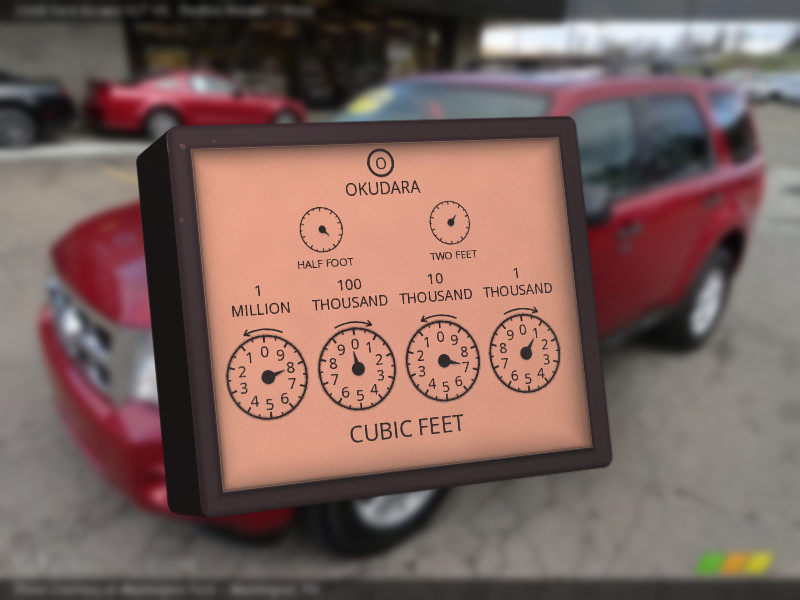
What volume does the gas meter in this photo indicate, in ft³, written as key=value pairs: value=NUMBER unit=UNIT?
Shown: value=797100 unit=ft³
